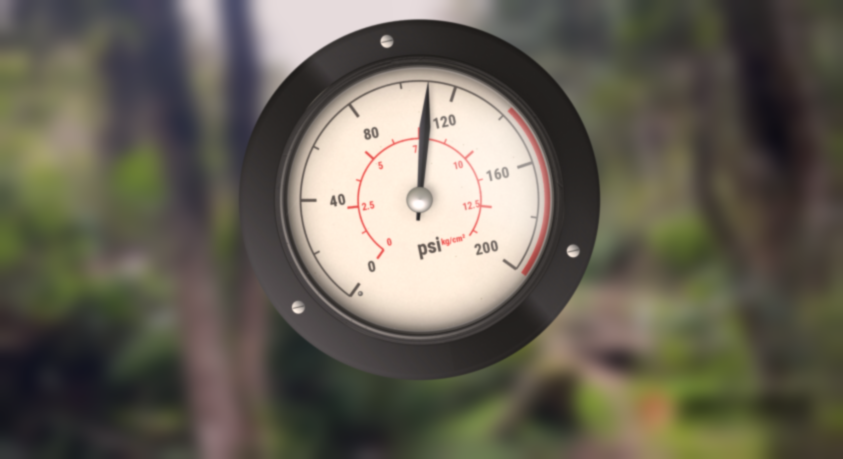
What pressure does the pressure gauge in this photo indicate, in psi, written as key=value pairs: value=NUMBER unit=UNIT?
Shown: value=110 unit=psi
